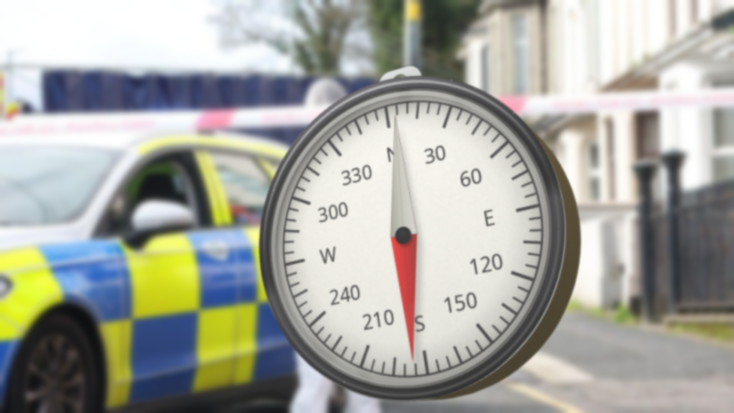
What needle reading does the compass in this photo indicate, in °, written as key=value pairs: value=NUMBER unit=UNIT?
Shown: value=185 unit=°
